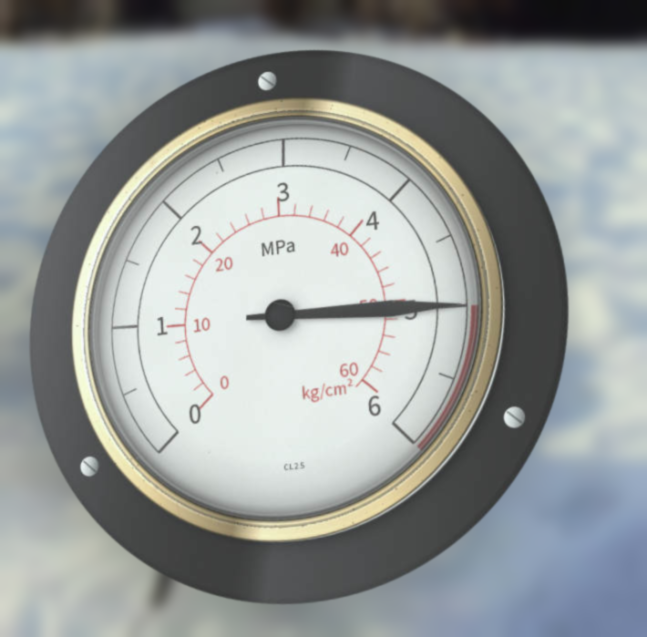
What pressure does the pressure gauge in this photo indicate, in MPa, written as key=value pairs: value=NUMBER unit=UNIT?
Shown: value=5 unit=MPa
